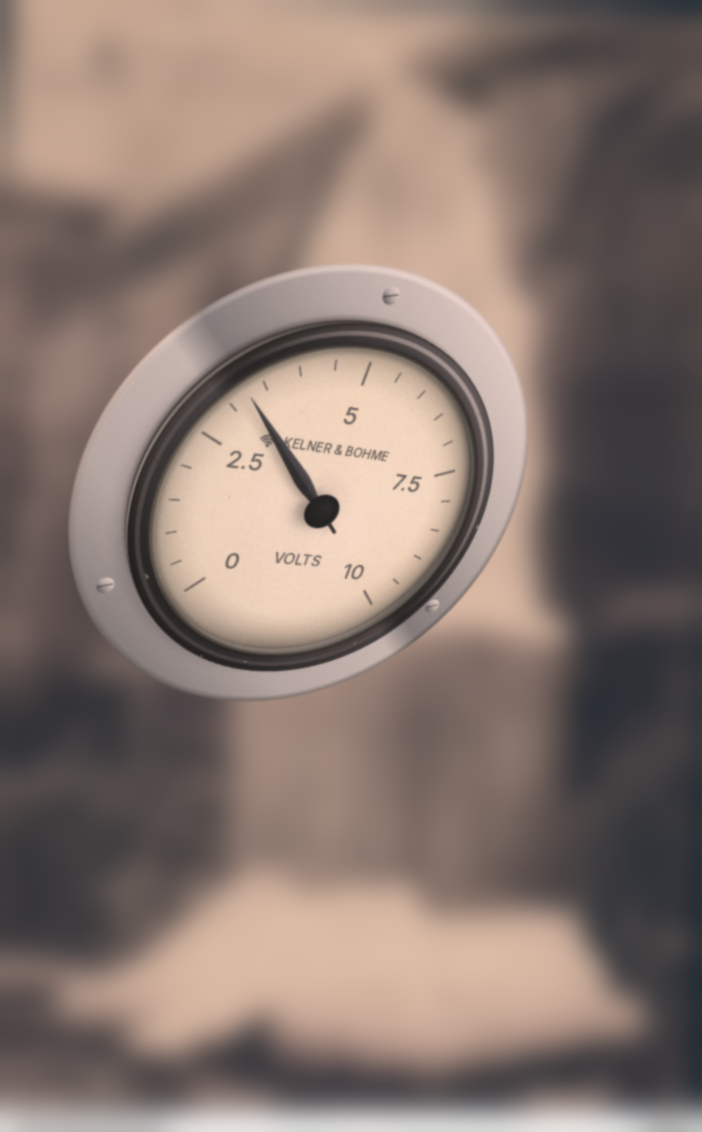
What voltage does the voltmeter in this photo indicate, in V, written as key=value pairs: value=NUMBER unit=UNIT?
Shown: value=3.25 unit=V
